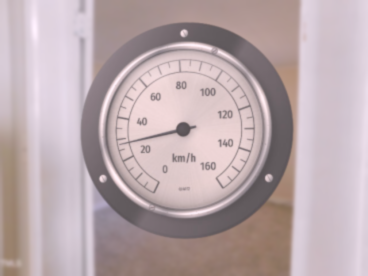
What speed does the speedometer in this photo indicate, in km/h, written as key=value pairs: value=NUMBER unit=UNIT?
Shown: value=27.5 unit=km/h
